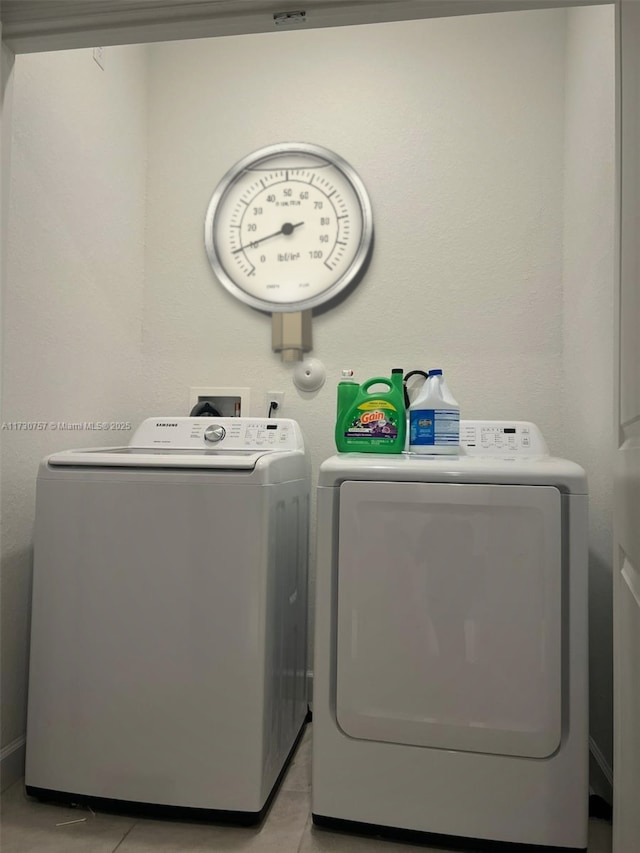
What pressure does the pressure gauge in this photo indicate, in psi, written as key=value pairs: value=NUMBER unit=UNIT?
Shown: value=10 unit=psi
